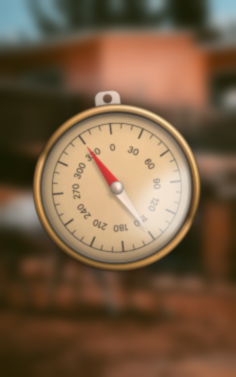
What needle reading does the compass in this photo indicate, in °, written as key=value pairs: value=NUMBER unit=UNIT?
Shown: value=330 unit=°
